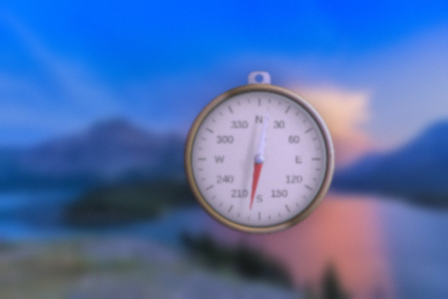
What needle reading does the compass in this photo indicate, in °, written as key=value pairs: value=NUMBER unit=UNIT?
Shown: value=190 unit=°
